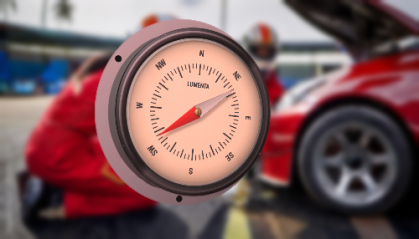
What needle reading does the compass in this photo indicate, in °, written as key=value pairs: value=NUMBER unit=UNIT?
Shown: value=235 unit=°
